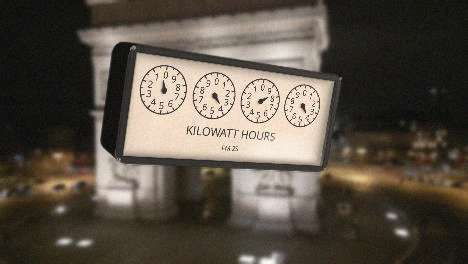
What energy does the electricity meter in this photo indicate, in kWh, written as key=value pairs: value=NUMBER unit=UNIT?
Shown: value=384 unit=kWh
